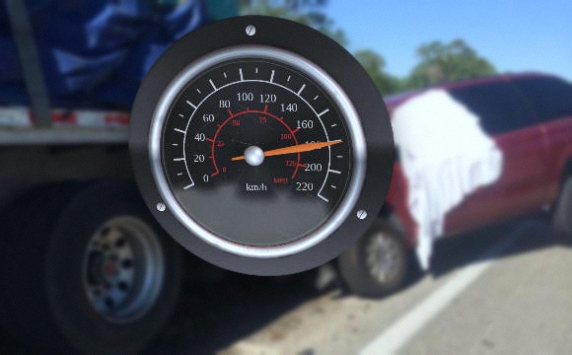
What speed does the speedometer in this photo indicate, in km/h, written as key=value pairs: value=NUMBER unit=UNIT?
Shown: value=180 unit=km/h
